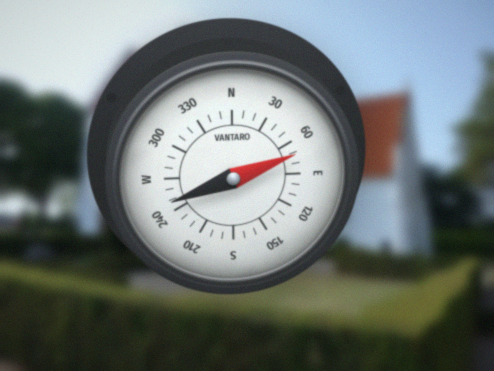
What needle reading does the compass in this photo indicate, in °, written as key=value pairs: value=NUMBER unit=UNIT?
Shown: value=70 unit=°
